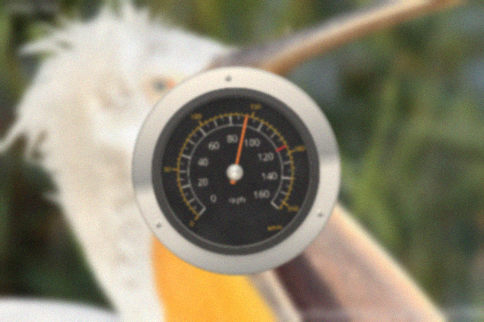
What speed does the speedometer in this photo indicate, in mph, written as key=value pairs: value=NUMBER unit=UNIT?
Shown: value=90 unit=mph
